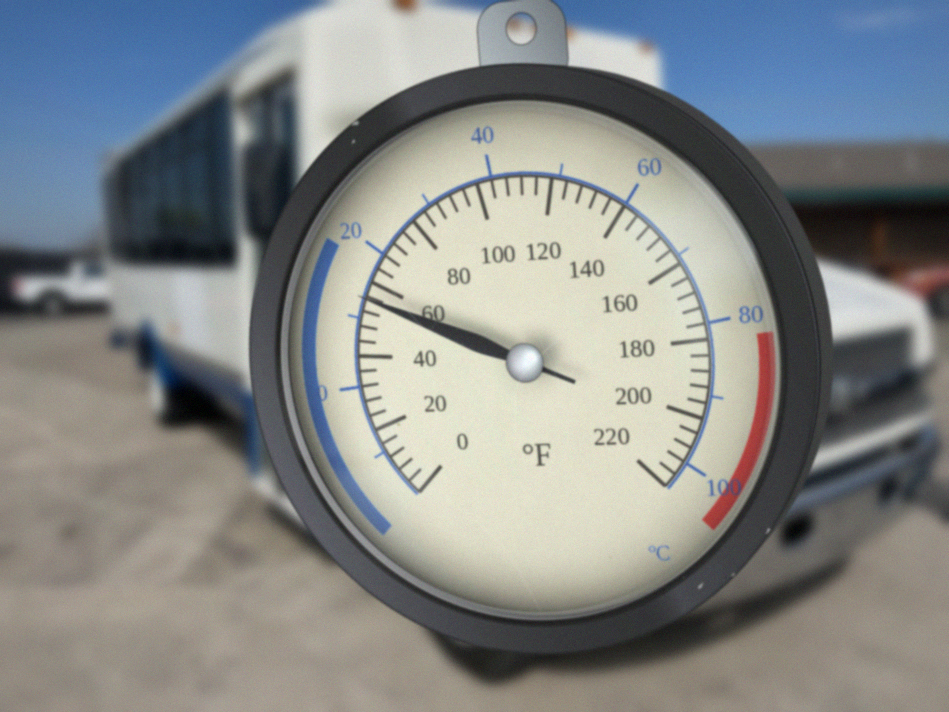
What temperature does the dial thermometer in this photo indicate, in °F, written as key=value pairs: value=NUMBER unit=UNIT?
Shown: value=56 unit=°F
